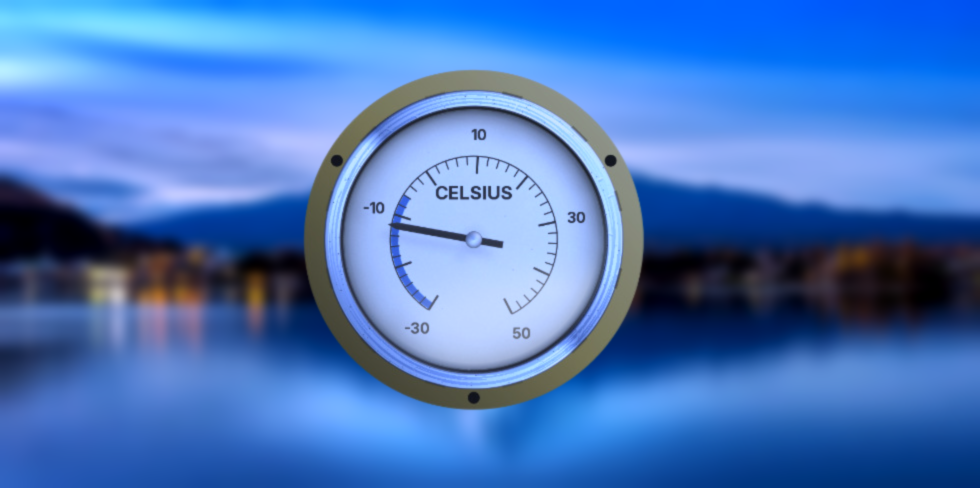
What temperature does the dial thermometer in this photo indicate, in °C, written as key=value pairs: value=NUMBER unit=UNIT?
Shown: value=-12 unit=°C
